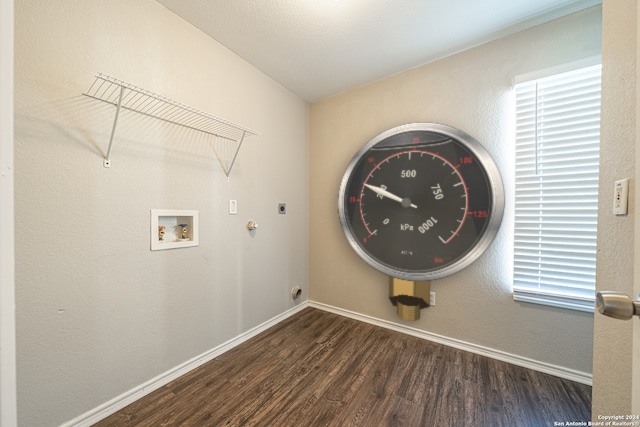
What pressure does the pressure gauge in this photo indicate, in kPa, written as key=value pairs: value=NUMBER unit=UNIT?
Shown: value=250 unit=kPa
